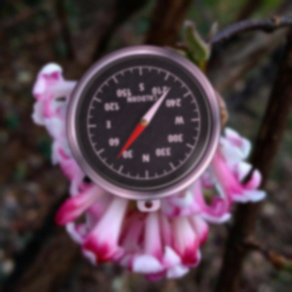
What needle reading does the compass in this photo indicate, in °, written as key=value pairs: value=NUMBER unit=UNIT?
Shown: value=40 unit=°
